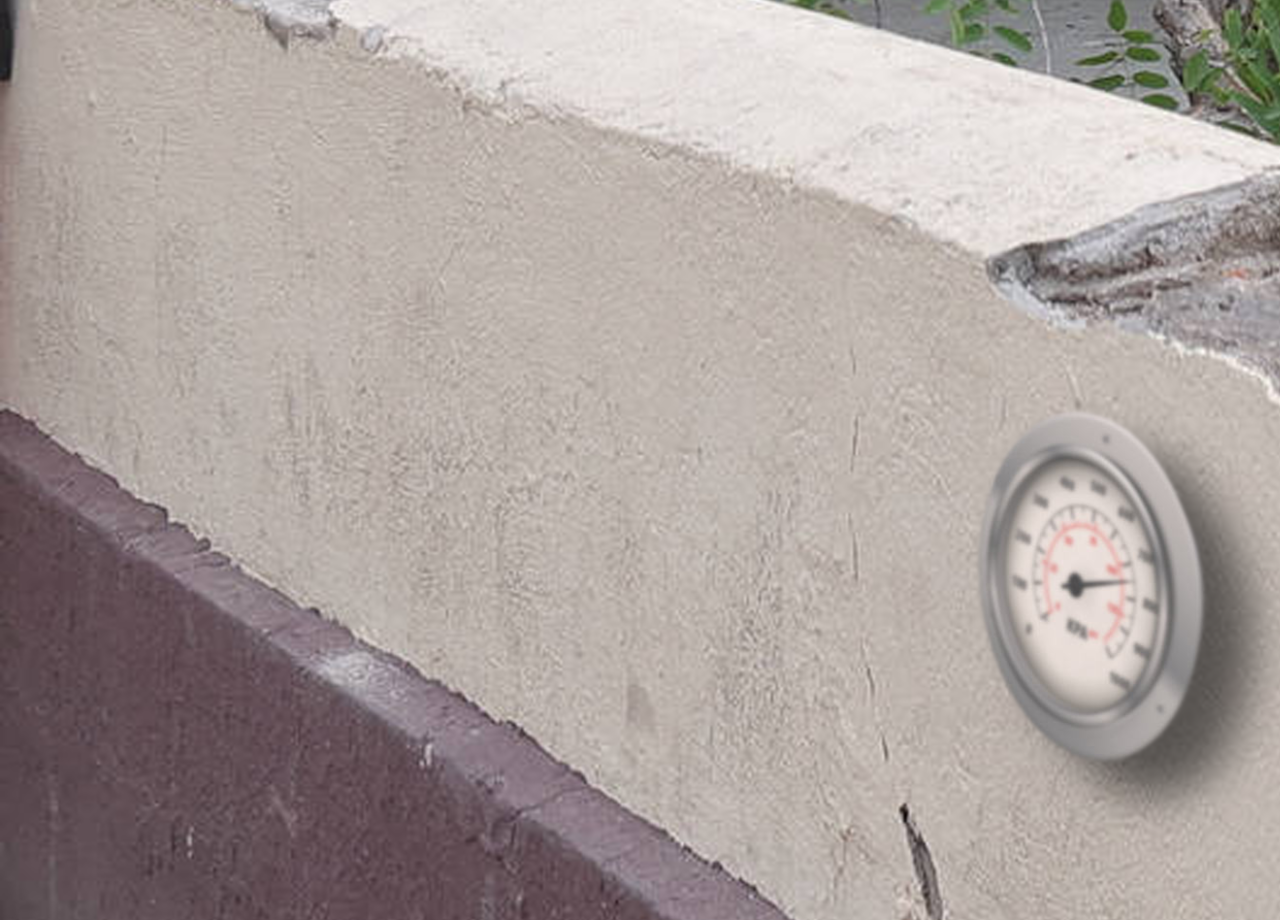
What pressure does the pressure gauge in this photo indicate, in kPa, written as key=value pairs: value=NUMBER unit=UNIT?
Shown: value=750 unit=kPa
